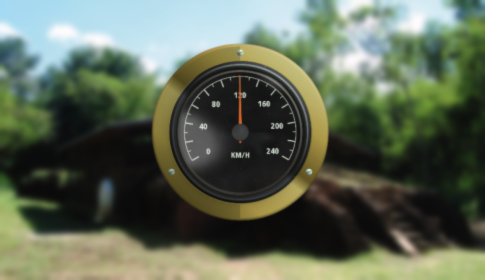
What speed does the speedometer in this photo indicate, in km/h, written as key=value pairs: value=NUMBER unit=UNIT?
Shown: value=120 unit=km/h
